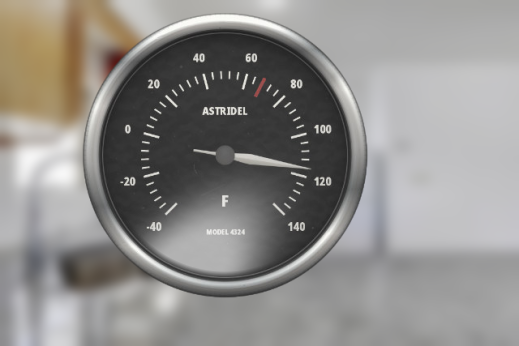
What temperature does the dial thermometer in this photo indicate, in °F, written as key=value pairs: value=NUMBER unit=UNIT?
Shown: value=116 unit=°F
